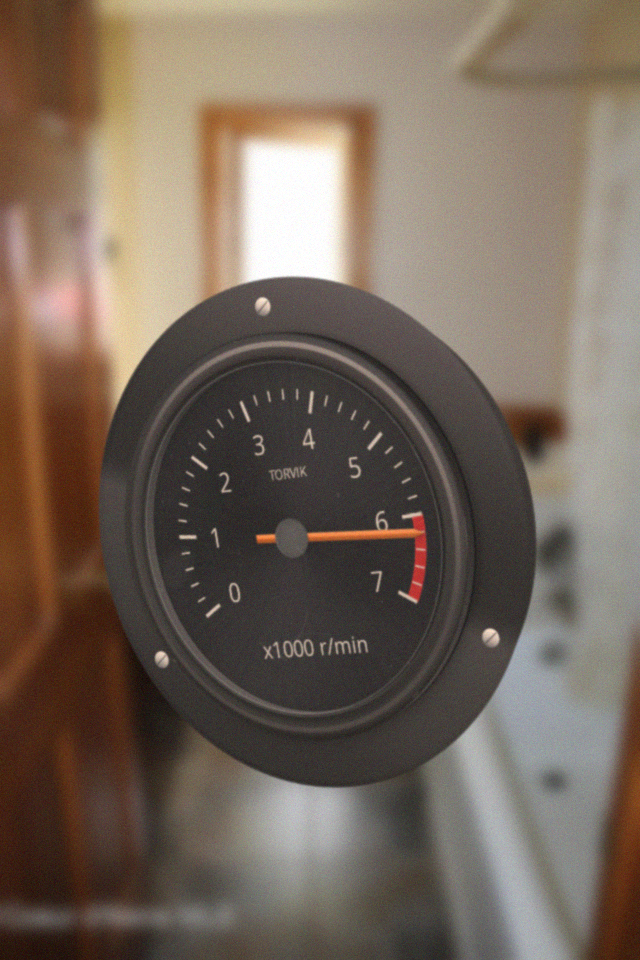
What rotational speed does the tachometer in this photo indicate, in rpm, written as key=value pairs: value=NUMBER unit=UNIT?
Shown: value=6200 unit=rpm
